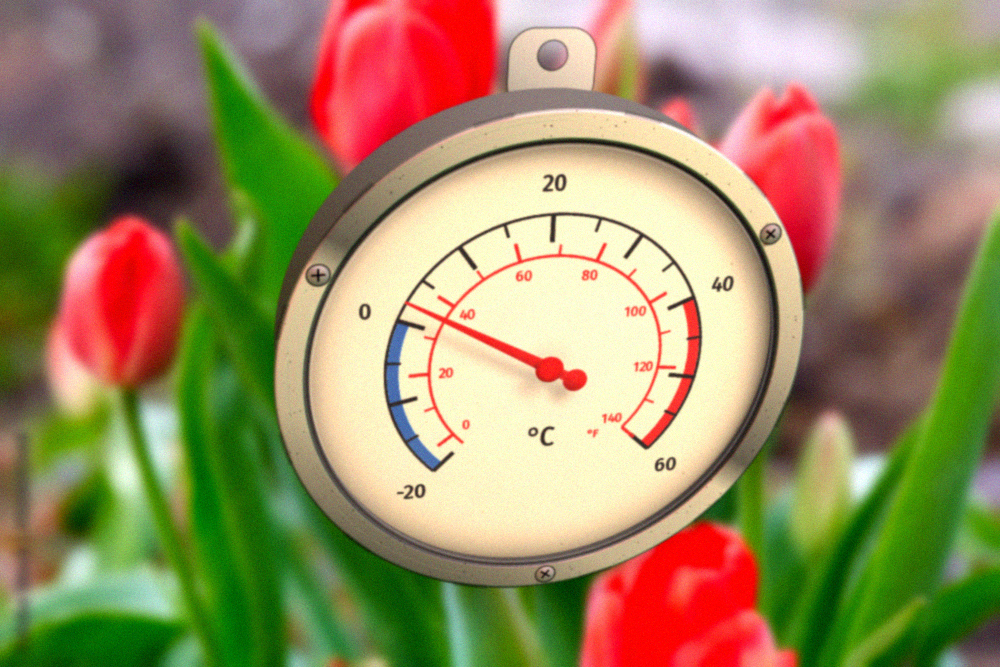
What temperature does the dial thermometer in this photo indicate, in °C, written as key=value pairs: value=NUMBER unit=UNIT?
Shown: value=2.5 unit=°C
